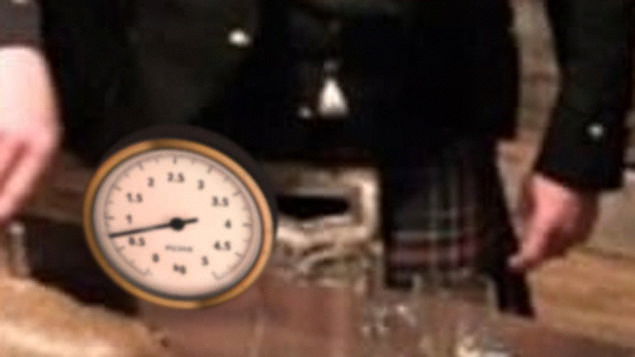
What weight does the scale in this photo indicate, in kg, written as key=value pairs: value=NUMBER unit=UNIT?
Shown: value=0.75 unit=kg
